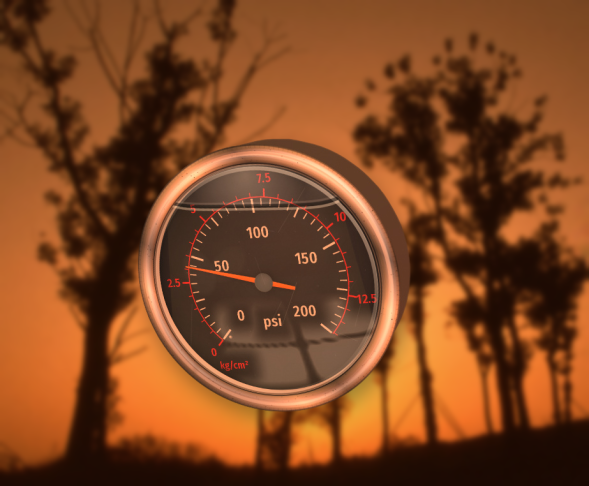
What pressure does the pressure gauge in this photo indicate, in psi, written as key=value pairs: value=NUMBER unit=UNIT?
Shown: value=45 unit=psi
